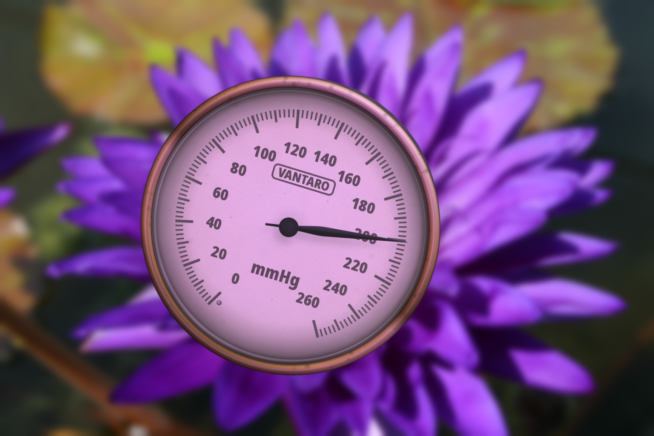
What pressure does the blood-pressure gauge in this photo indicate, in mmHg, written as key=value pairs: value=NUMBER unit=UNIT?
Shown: value=200 unit=mmHg
